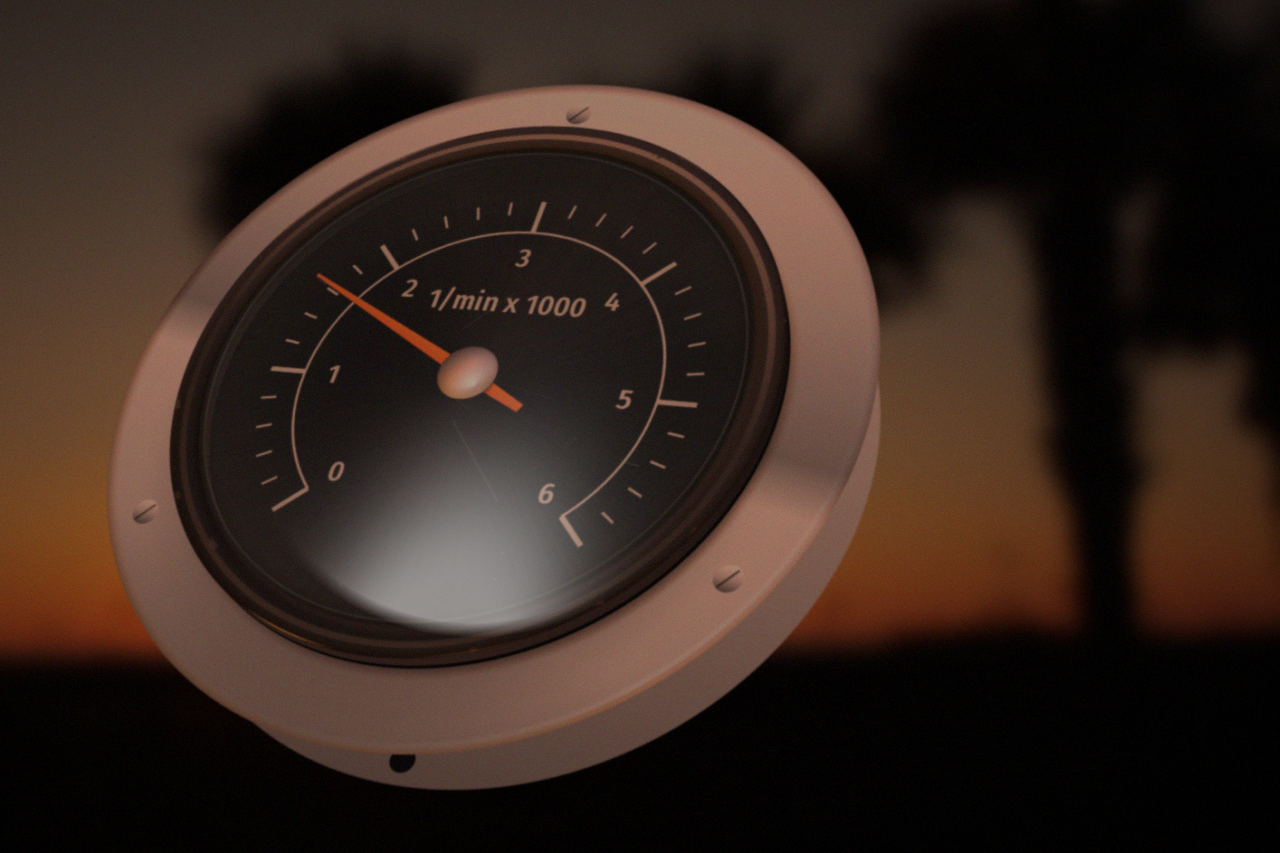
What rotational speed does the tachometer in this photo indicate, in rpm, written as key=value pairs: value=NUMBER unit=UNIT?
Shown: value=1600 unit=rpm
